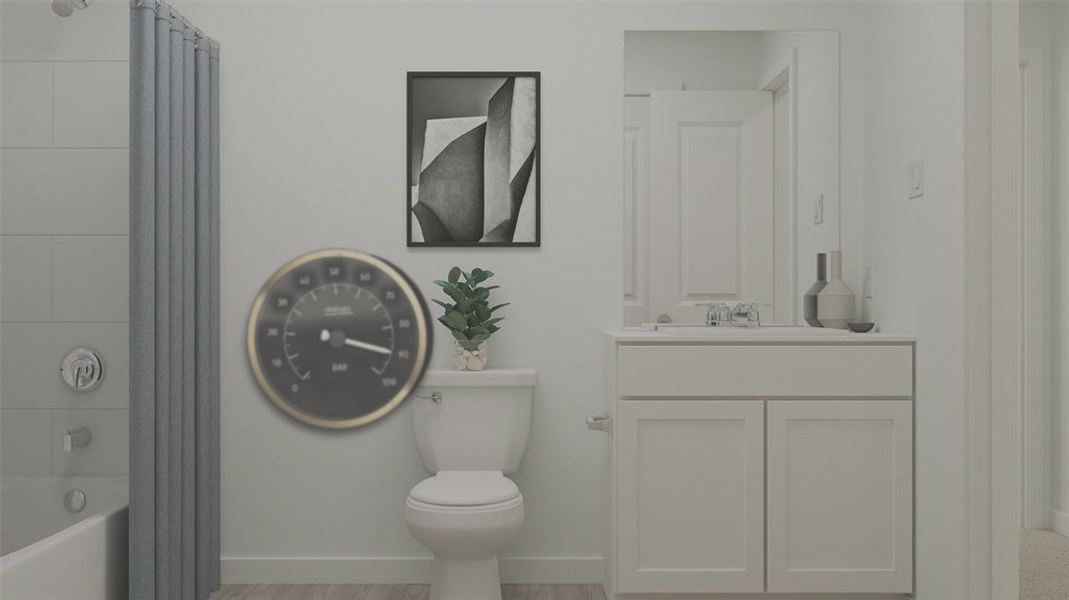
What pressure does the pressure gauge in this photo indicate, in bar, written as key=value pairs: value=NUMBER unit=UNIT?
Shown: value=90 unit=bar
